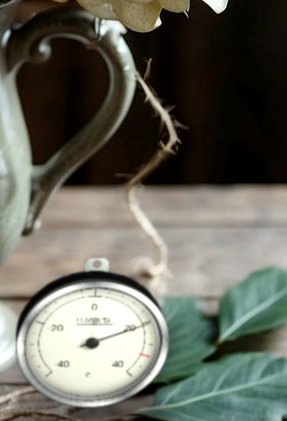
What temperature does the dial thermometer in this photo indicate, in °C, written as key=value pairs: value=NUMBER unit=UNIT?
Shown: value=20 unit=°C
